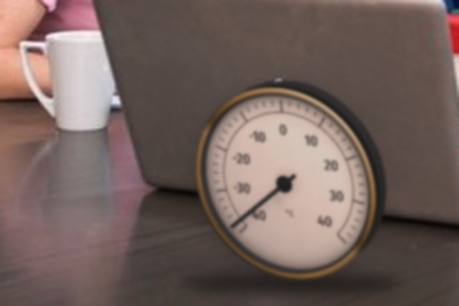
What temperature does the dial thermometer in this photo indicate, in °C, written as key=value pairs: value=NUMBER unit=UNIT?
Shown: value=-38 unit=°C
